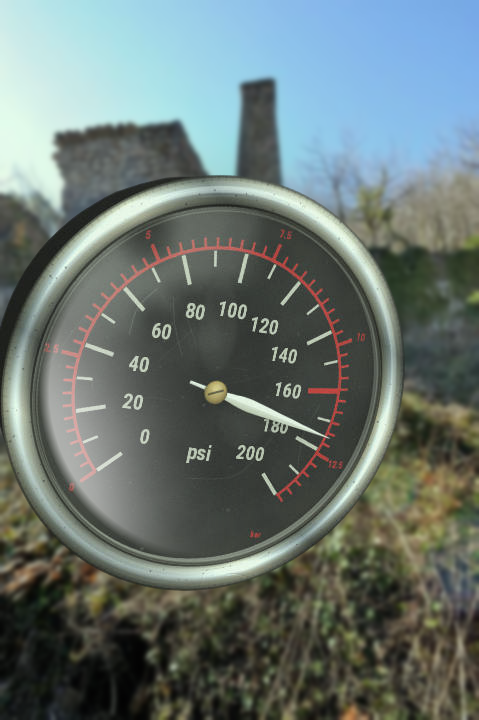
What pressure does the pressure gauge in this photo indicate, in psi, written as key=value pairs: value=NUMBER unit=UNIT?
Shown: value=175 unit=psi
